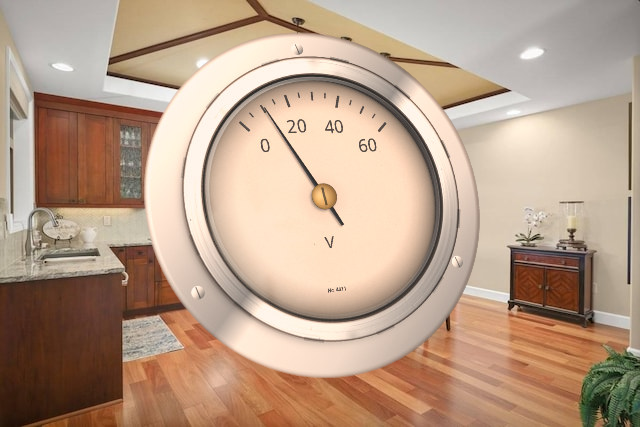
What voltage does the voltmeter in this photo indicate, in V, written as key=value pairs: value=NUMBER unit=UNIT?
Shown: value=10 unit=V
